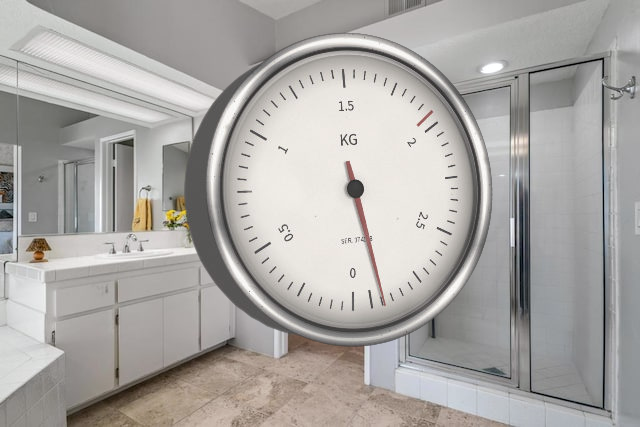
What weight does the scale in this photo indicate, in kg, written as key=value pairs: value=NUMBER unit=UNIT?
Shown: value=2.95 unit=kg
